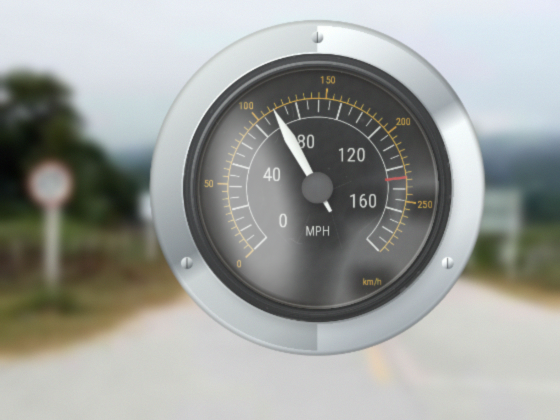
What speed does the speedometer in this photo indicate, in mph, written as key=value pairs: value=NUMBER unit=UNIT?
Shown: value=70 unit=mph
